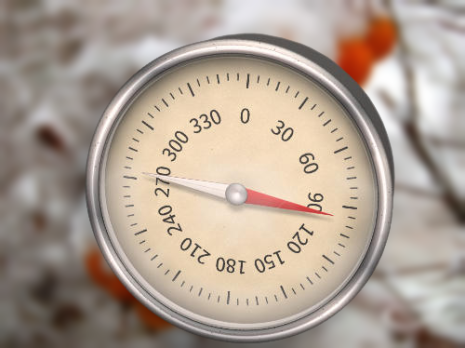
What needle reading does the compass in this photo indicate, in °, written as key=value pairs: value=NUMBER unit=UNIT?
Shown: value=95 unit=°
